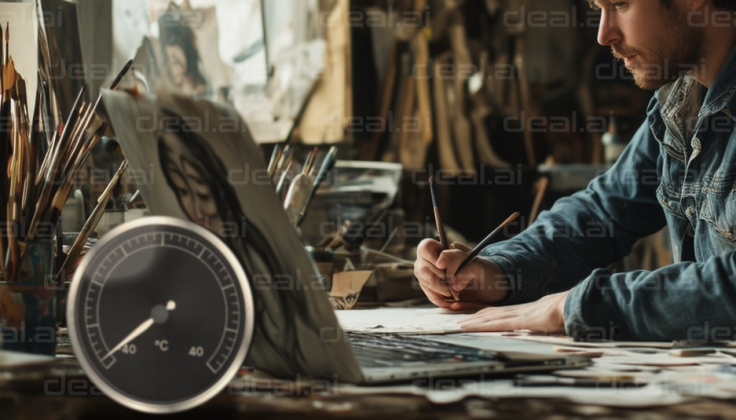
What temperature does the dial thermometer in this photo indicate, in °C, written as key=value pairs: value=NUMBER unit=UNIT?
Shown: value=-38 unit=°C
